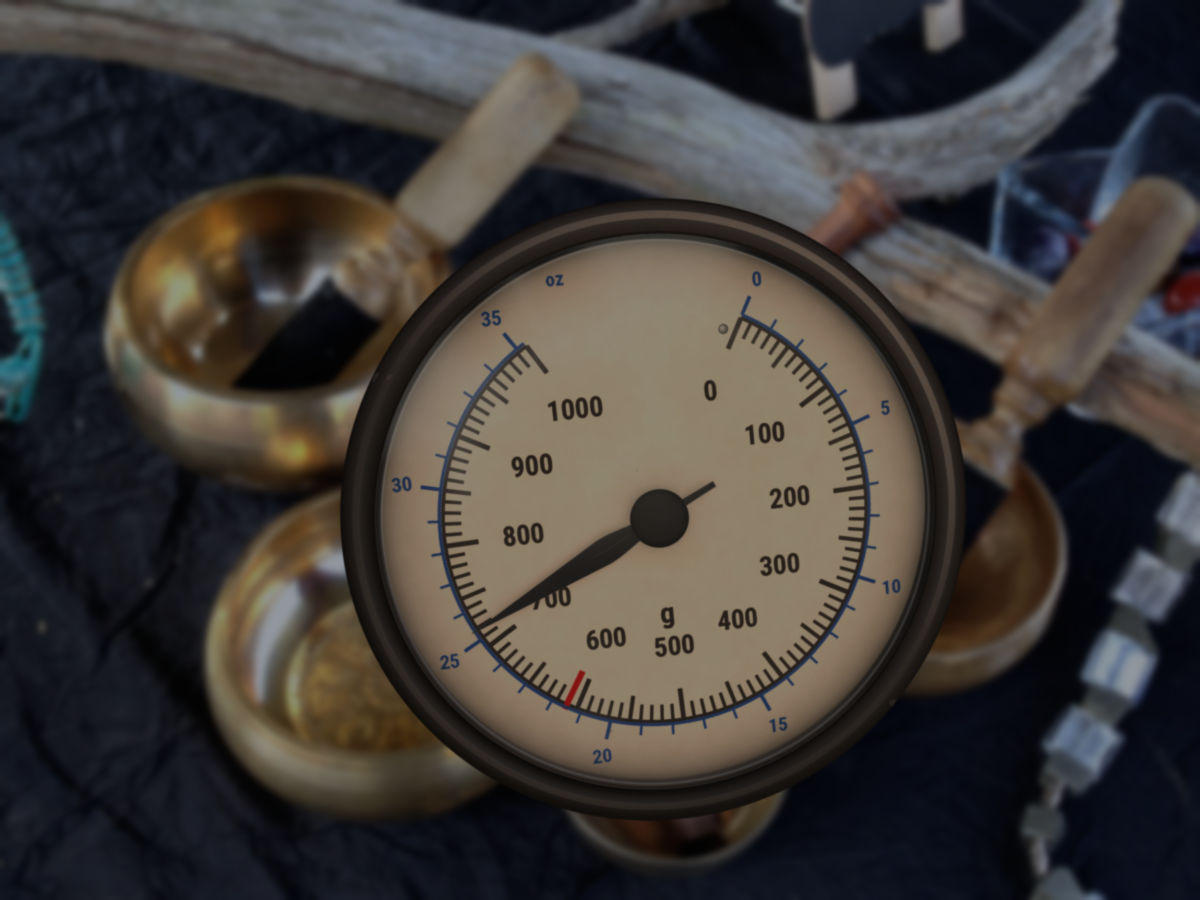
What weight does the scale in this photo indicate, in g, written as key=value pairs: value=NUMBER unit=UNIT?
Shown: value=720 unit=g
